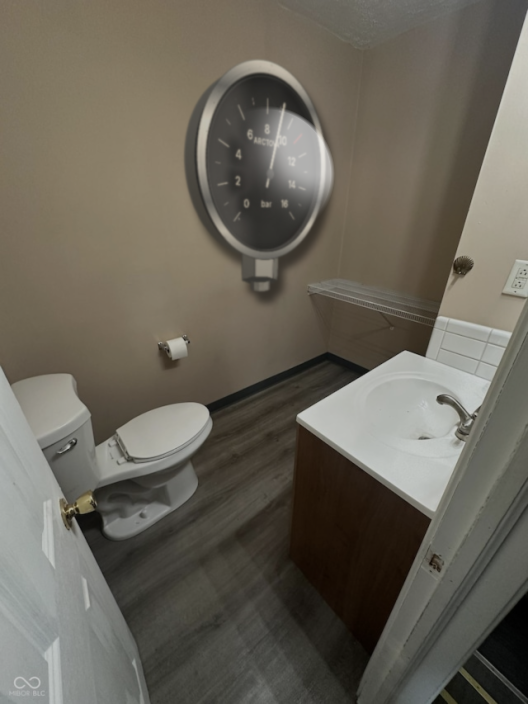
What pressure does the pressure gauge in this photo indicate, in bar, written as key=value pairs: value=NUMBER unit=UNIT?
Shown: value=9 unit=bar
